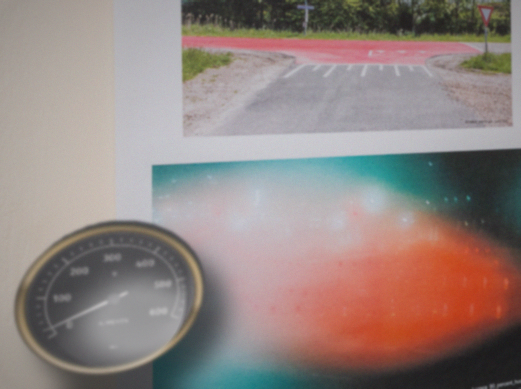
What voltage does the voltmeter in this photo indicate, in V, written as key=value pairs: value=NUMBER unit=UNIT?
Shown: value=20 unit=V
